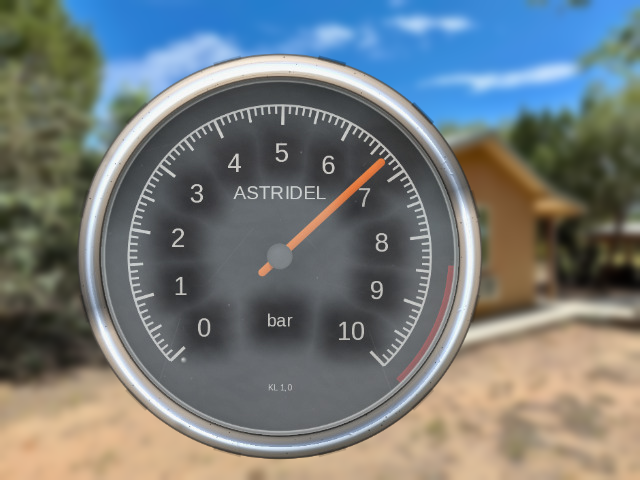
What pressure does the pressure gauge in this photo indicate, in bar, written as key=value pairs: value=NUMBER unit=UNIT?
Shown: value=6.7 unit=bar
